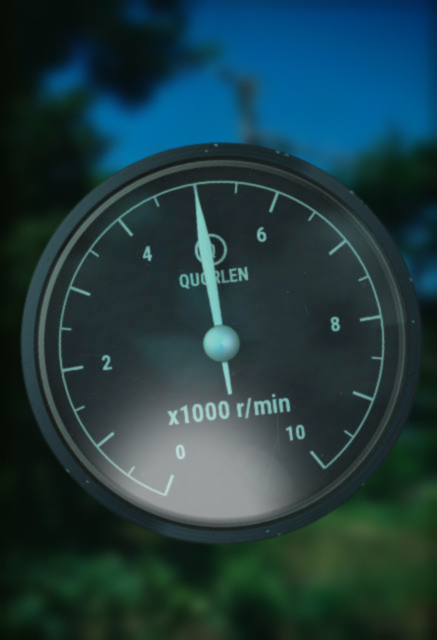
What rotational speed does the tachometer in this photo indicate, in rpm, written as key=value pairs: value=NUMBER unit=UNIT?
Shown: value=5000 unit=rpm
